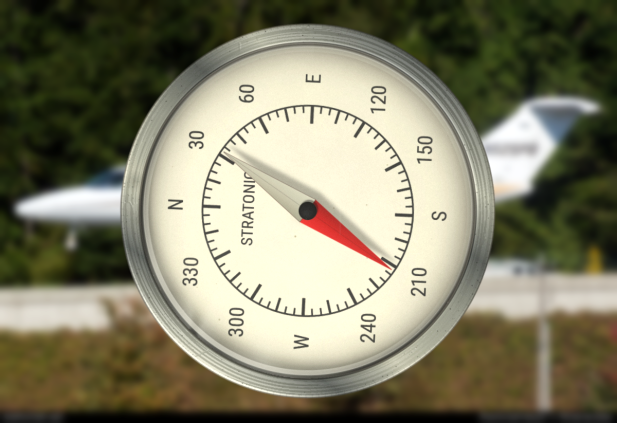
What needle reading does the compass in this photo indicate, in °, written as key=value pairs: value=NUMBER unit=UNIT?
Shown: value=212.5 unit=°
